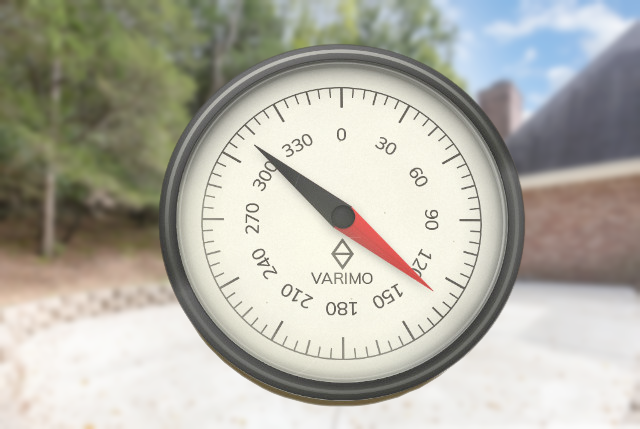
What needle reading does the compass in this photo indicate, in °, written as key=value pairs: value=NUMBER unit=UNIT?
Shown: value=130 unit=°
